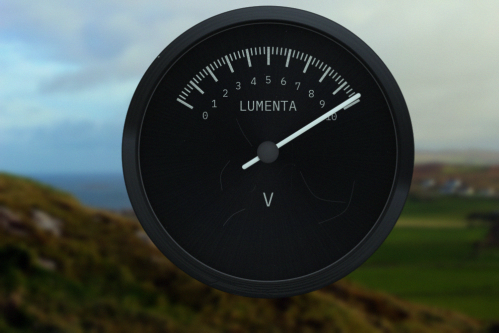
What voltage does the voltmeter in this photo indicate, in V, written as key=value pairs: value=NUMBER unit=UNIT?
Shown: value=9.8 unit=V
